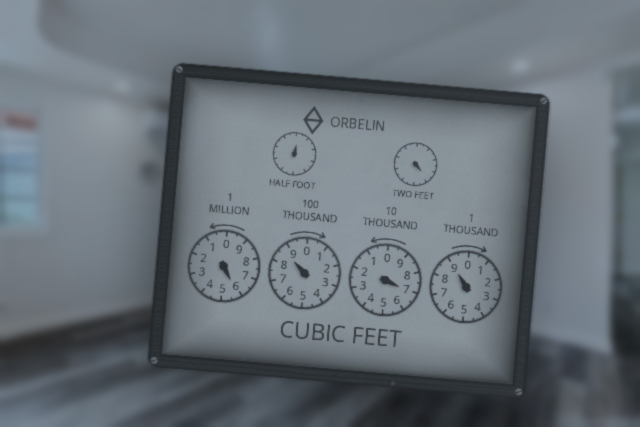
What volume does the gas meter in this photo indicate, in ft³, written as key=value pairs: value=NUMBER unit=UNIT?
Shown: value=586900 unit=ft³
